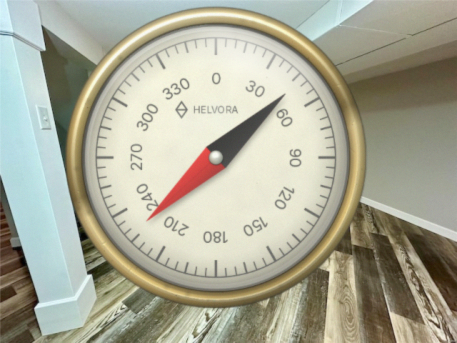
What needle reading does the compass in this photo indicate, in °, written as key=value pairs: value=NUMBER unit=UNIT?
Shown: value=227.5 unit=°
